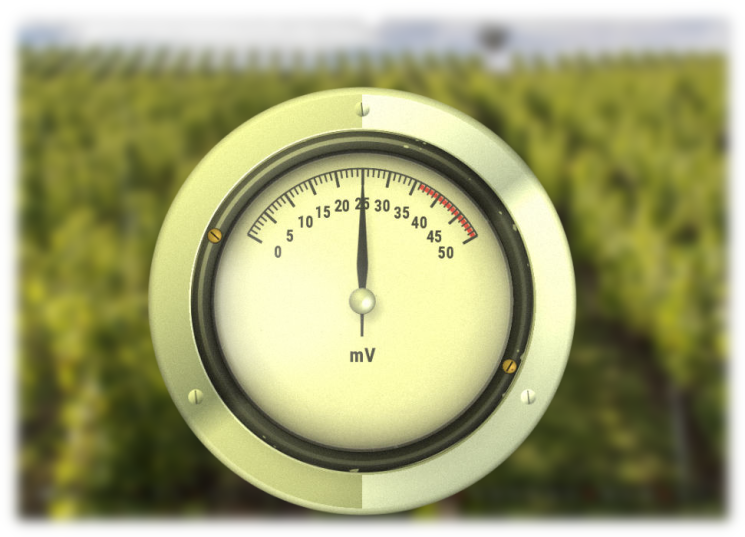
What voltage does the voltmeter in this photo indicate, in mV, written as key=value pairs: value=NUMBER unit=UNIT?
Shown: value=25 unit=mV
